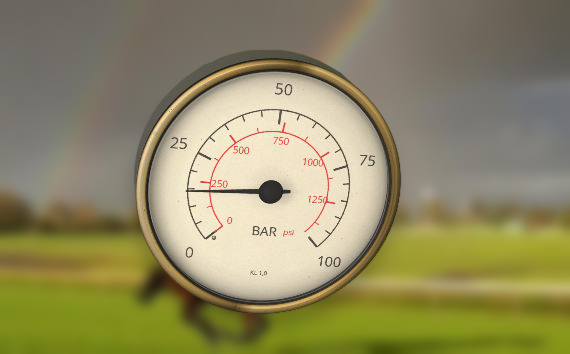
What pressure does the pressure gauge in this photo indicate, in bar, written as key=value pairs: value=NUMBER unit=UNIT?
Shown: value=15 unit=bar
